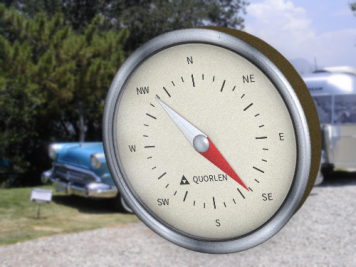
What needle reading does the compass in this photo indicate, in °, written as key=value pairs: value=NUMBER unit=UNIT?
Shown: value=140 unit=°
